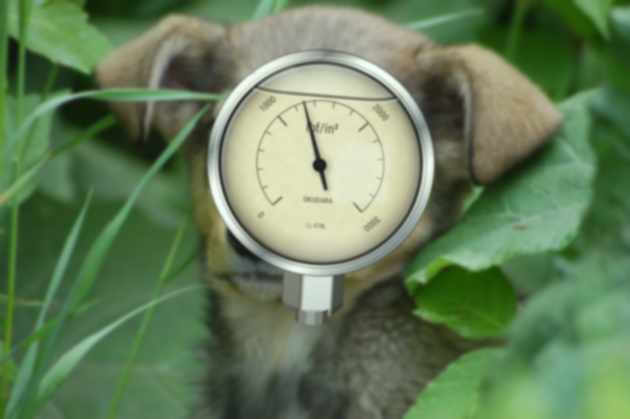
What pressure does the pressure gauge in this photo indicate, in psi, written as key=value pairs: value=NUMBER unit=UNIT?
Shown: value=1300 unit=psi
